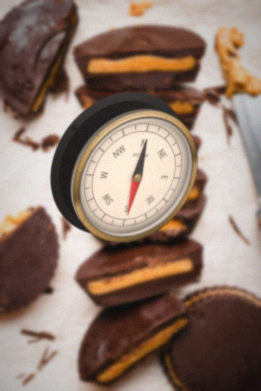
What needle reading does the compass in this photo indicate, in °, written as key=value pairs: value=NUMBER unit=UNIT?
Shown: value=180 unit=°
